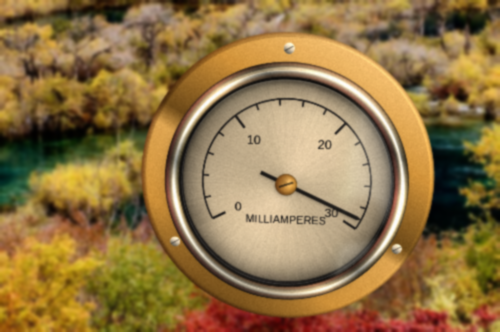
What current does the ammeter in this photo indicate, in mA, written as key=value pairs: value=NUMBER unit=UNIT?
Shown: value=29 unit=mA
